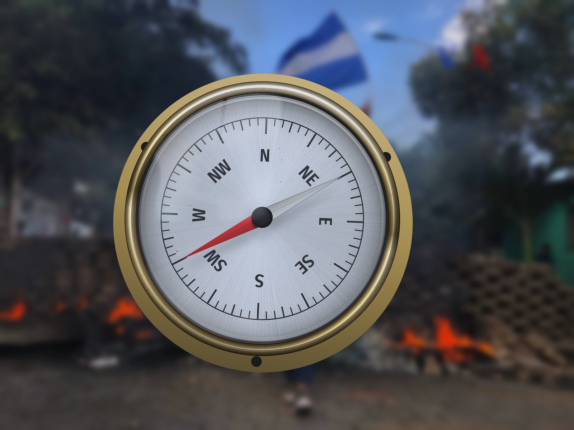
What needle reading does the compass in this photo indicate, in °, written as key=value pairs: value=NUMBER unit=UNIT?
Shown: value=240 unit=°
